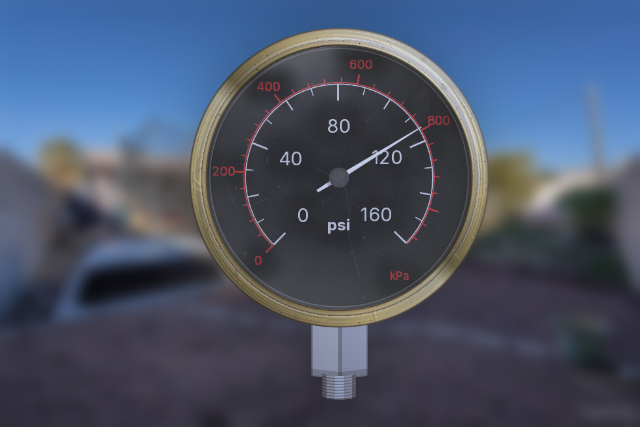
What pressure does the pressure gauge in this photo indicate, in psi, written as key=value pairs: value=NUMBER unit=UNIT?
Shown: value=115 unit=psi
